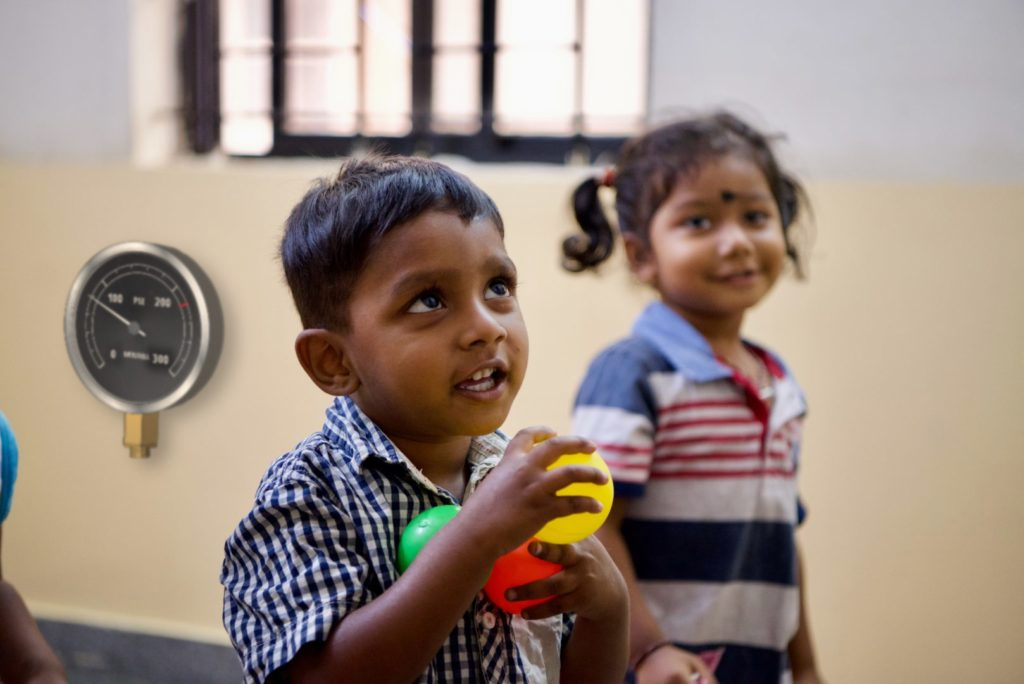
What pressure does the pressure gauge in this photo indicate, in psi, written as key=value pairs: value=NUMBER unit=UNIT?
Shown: value=80 unit=psi
